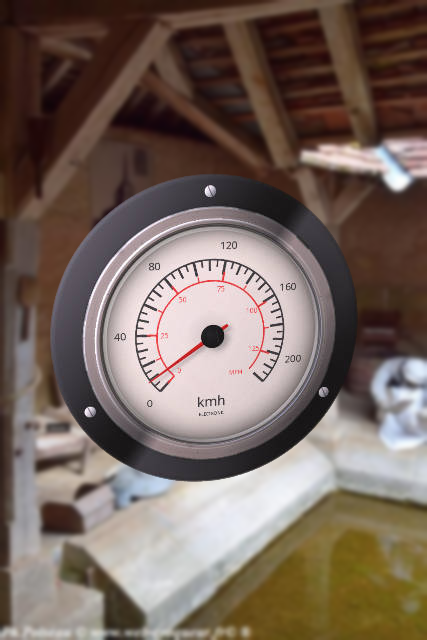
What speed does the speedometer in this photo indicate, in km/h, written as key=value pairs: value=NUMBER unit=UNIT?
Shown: value=10 unit=km/h
